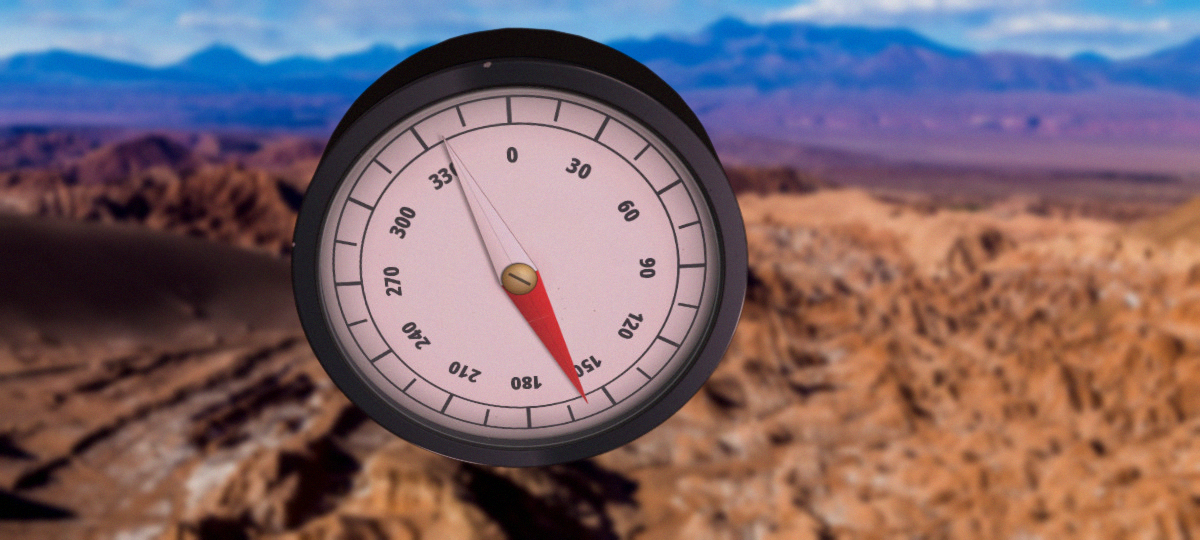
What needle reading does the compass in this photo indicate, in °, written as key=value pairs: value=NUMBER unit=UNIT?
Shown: value=157.5 unit=°
